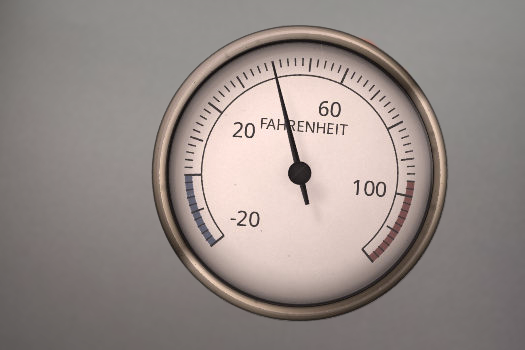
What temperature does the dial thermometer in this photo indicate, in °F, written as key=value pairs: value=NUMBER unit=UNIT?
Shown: value=40 unit=°F
